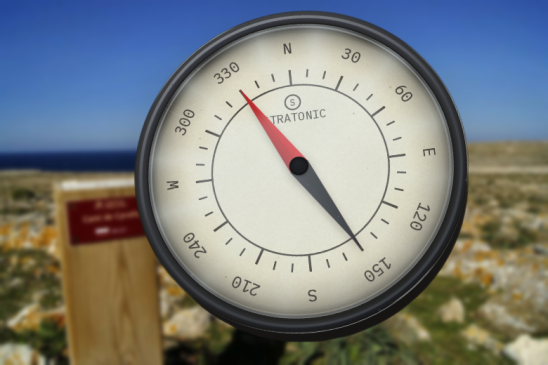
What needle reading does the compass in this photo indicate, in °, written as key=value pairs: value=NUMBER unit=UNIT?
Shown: value=330 unit=°
